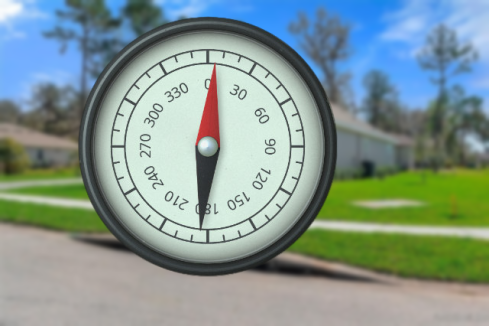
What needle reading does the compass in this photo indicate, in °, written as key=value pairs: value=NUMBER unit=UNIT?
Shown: value=5 unit=°
